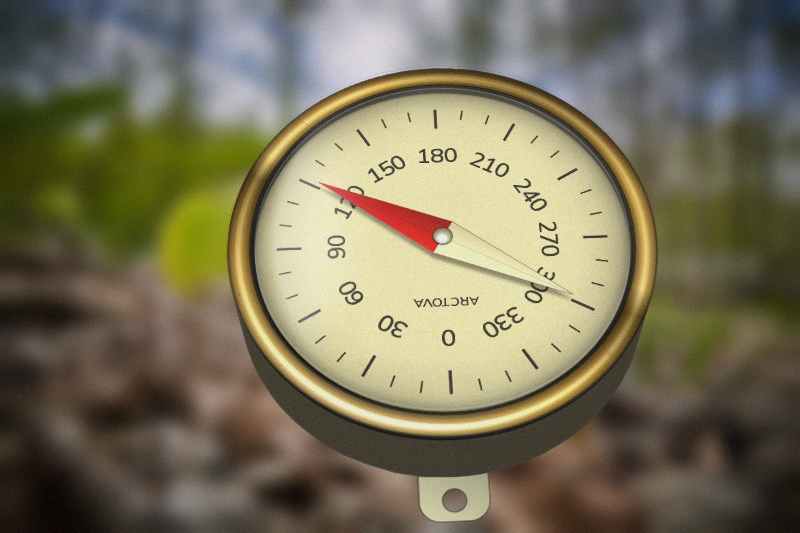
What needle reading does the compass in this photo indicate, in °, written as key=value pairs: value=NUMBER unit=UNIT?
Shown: value=120 unit=°
